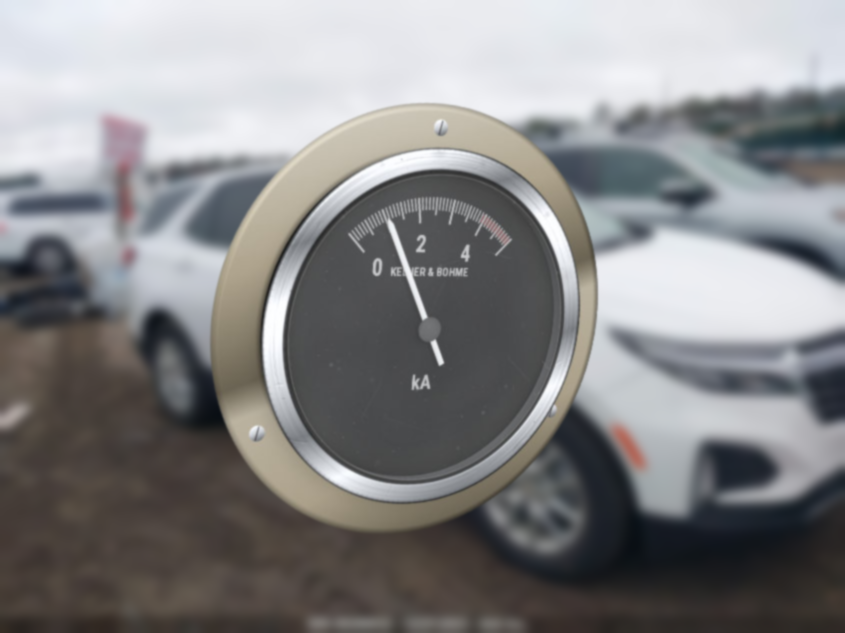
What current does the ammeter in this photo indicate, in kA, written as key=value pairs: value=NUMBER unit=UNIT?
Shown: value=1 unit=kA
